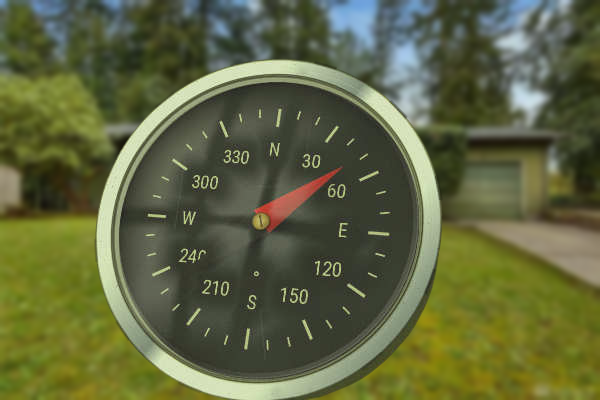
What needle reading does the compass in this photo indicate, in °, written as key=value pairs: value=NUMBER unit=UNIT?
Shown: value=50 unit=°
